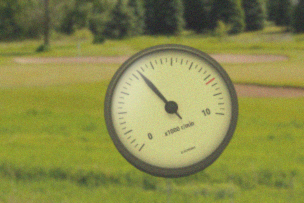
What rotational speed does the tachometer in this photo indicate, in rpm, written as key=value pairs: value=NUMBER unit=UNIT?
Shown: value=4250 unit=rpm
